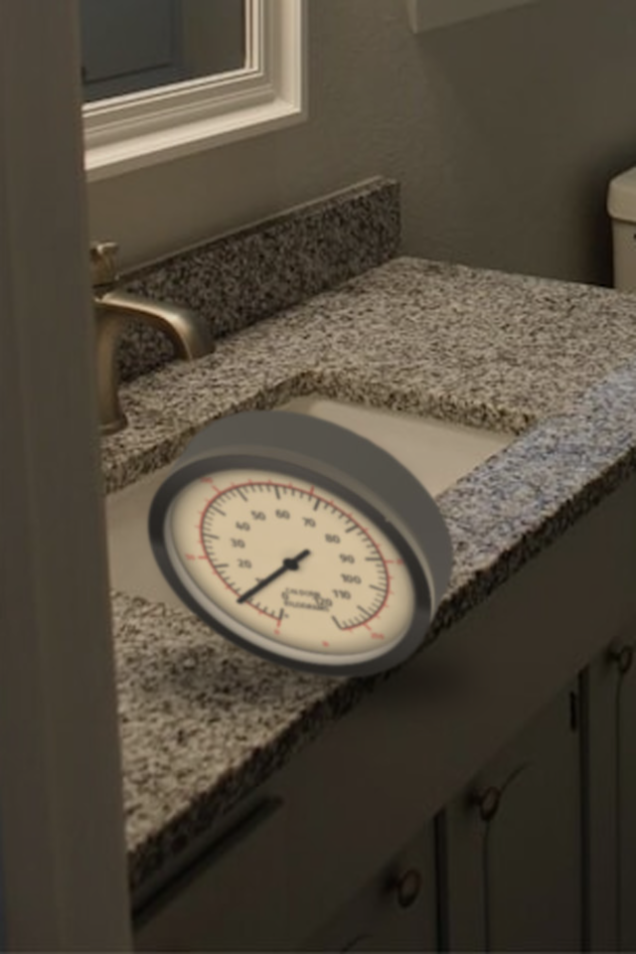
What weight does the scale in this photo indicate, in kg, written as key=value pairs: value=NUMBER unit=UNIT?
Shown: value=10 unit=kg
